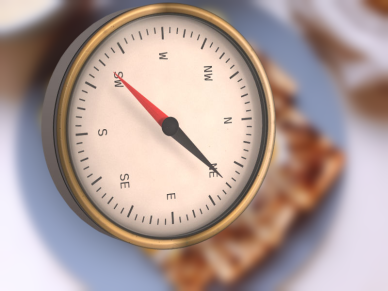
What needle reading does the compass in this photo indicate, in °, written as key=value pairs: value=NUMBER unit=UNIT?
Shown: value=225 unit=°
